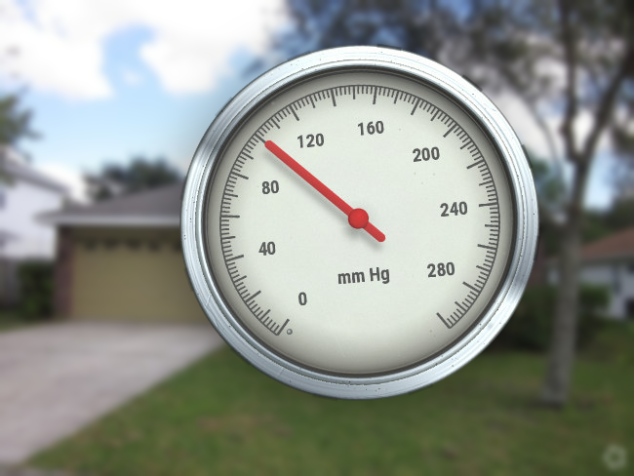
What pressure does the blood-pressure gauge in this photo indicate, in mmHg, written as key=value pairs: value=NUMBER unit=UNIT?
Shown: value=100 unit=mmHg
